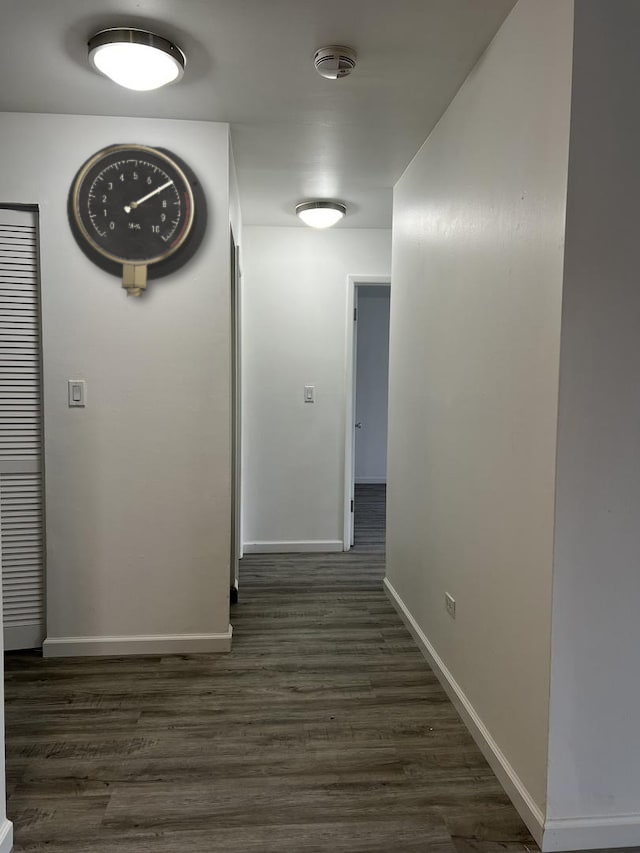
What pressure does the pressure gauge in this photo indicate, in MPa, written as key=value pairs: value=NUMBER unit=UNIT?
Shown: value=7 unit=MPa
